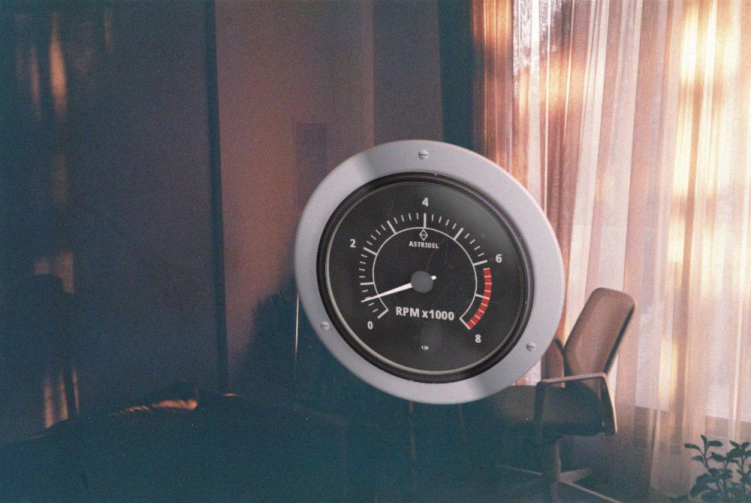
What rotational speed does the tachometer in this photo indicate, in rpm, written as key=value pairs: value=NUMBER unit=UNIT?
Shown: value=600 unit=rpm
